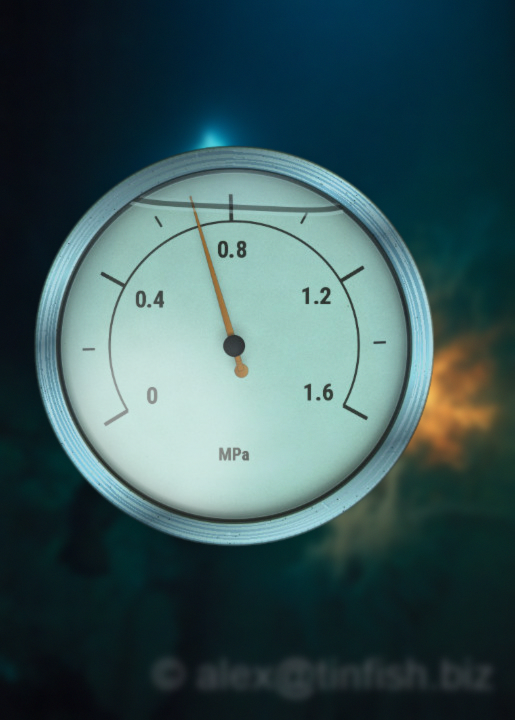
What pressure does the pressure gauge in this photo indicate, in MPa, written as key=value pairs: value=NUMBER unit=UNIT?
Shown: value=0.7 unit=MPa
